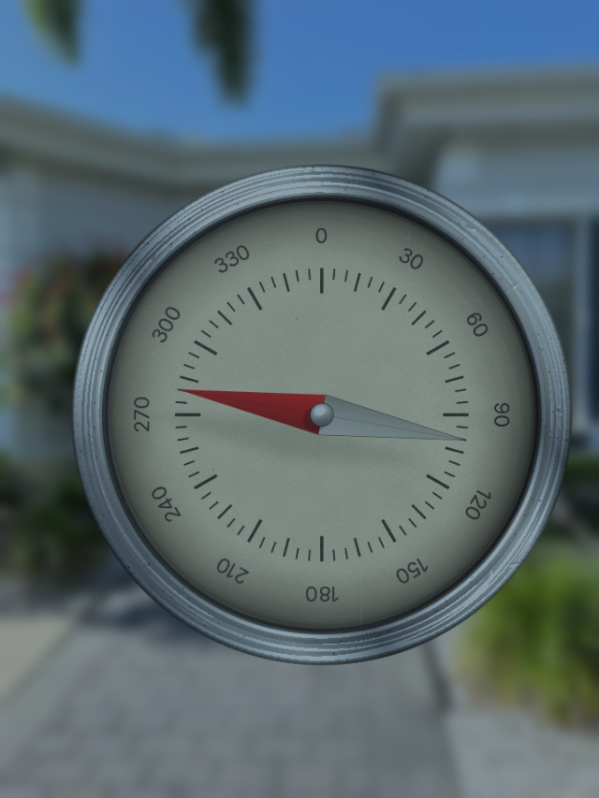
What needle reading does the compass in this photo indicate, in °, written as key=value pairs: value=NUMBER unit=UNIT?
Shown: value=280 unit=°
